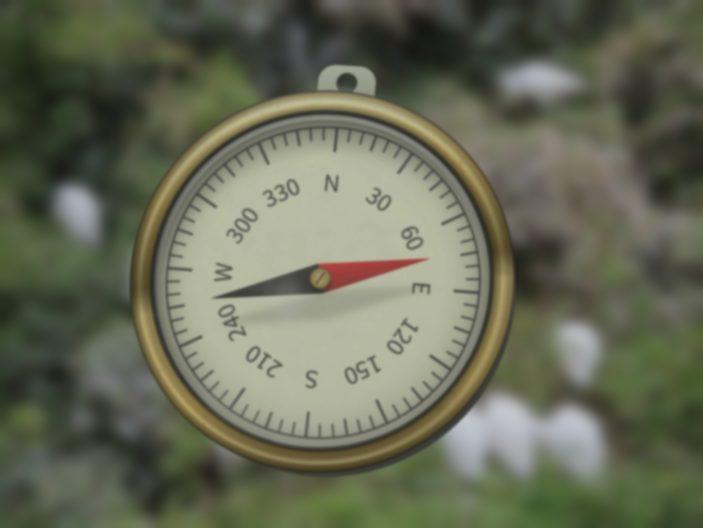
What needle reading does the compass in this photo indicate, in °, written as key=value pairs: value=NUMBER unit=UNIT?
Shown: value=75 unit=°
